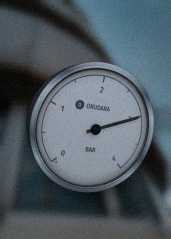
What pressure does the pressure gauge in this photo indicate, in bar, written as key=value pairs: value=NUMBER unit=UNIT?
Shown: value=3 unit=bar
